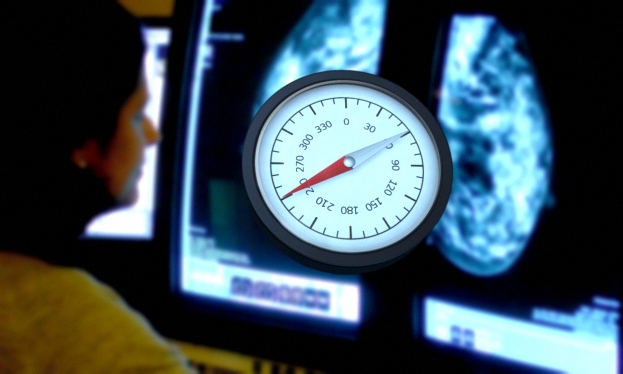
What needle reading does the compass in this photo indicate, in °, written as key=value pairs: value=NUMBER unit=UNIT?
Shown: value=240 unit=°
